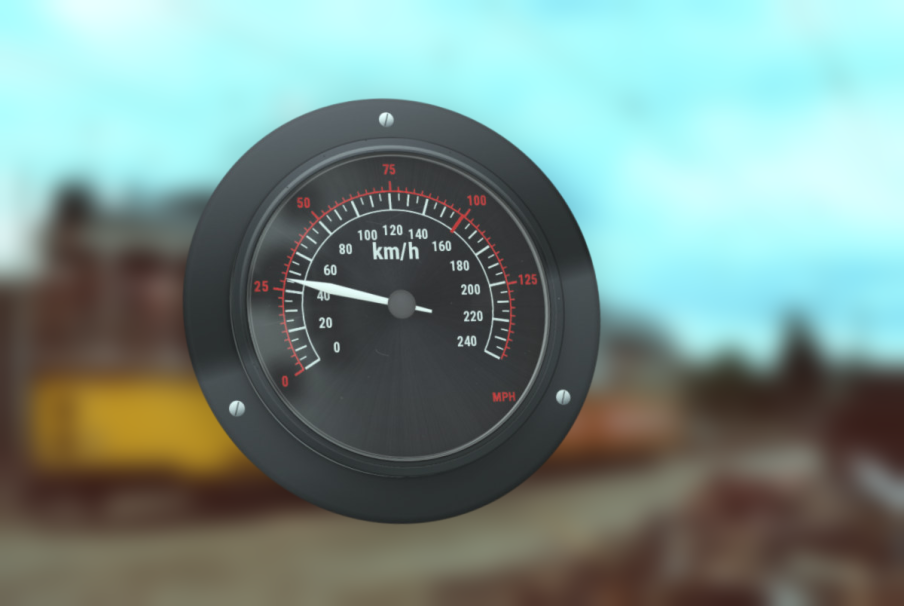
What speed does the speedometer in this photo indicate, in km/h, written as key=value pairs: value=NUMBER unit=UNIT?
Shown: value=45 unit=km/h
